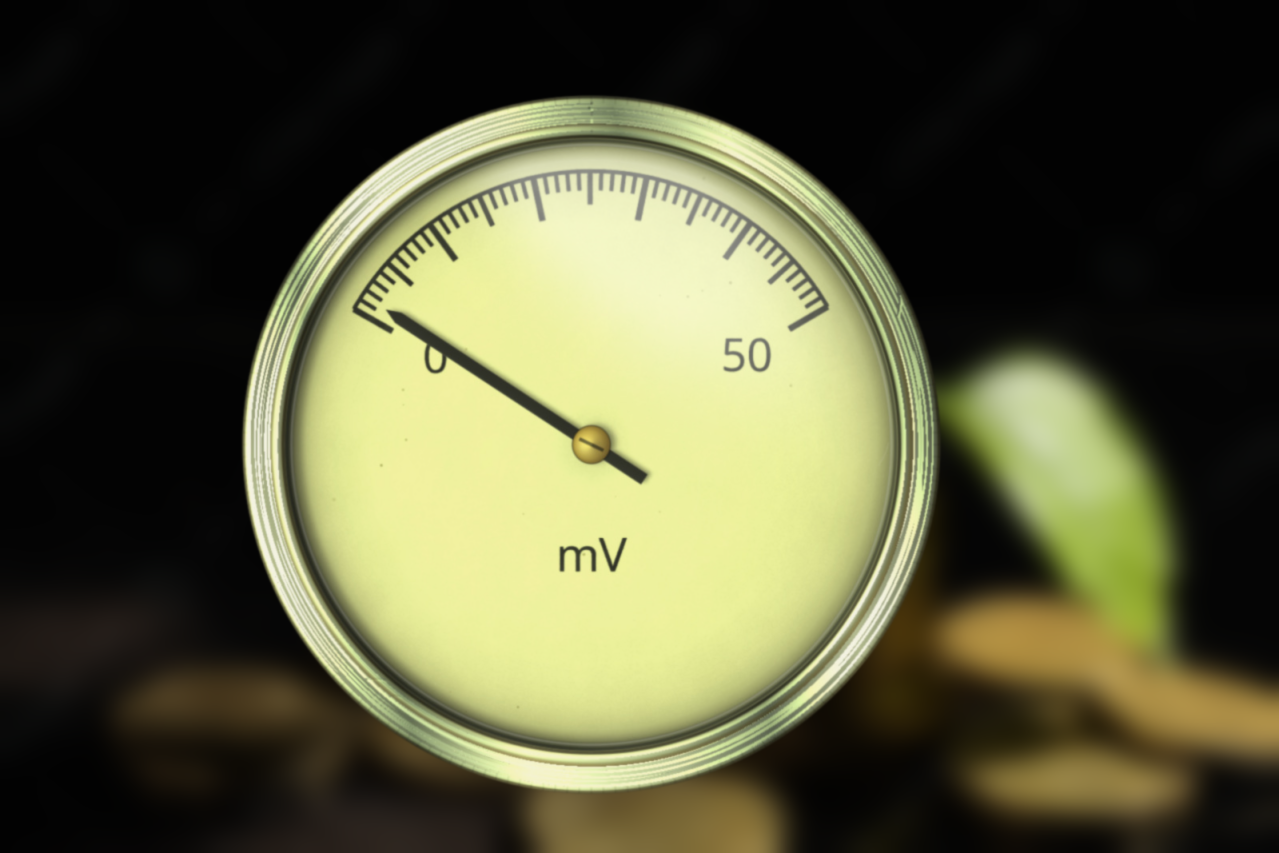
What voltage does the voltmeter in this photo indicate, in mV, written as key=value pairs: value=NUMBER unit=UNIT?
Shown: value=1.5 unit=mV
